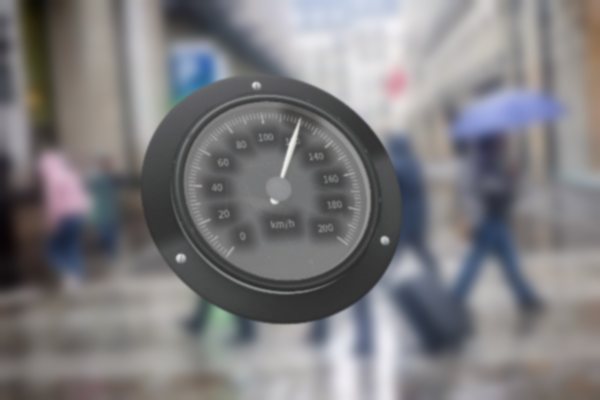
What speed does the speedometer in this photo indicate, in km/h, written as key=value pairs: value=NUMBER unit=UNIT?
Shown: value=120 unit=km/h
